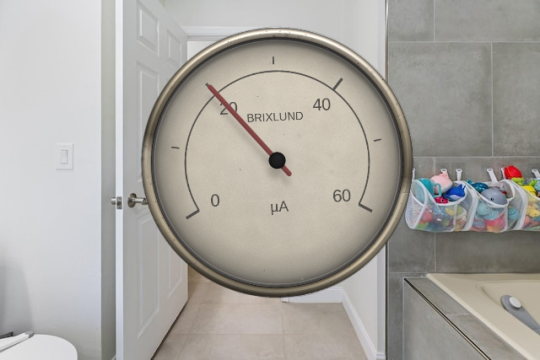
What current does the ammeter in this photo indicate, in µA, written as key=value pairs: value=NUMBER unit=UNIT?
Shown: value=20 unit=µA
